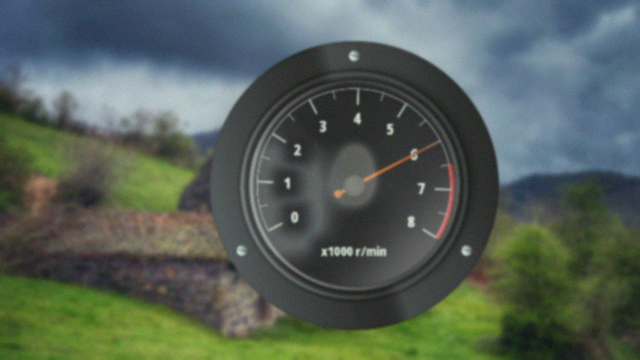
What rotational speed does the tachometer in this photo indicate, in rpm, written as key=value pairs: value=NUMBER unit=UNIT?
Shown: value=6000 unit=rpm
